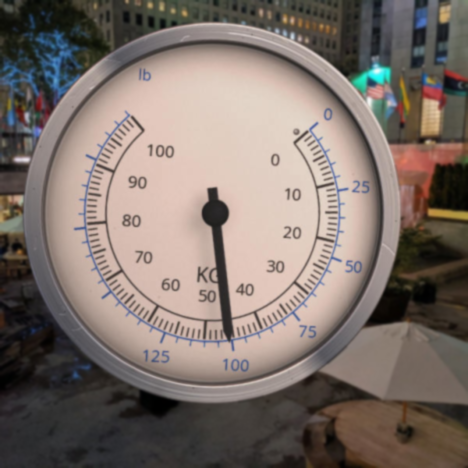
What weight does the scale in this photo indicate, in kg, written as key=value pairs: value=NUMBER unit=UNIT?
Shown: value=46 unit=kg
